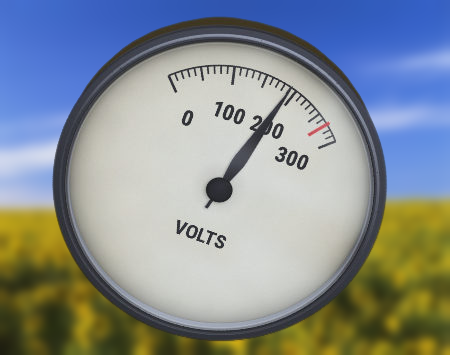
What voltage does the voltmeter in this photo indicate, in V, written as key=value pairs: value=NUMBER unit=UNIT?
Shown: value=190 unit=V
